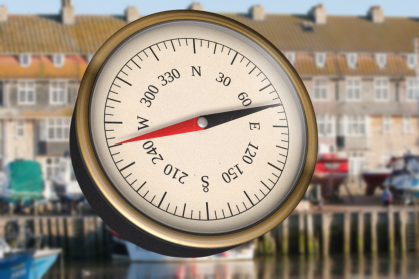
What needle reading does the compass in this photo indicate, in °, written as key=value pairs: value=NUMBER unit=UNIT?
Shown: value=255 unit=°
